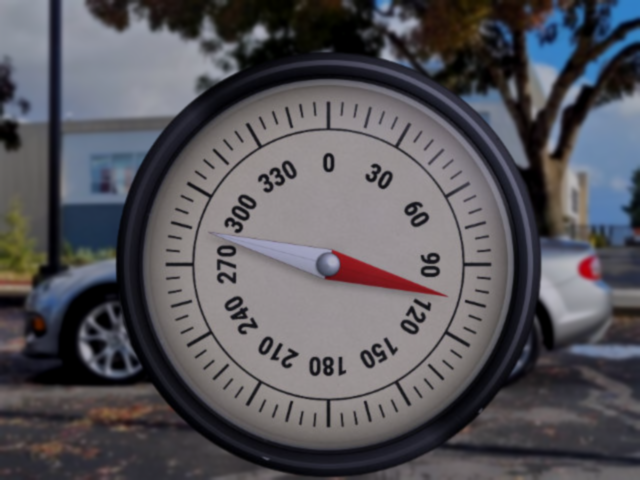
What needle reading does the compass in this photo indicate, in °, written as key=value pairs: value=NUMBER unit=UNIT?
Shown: value=105 unit=°
